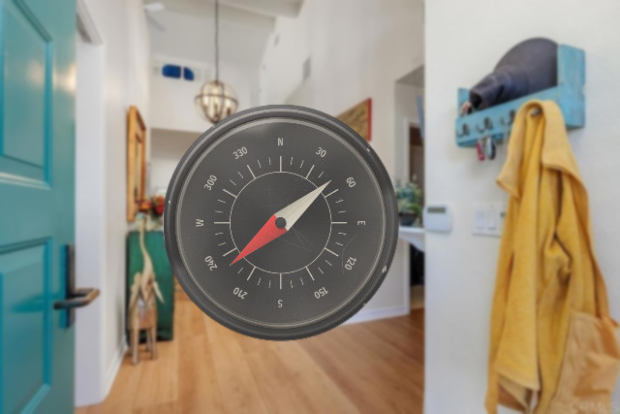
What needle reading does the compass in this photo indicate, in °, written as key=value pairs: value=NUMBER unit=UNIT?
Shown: value=230 unit=°
